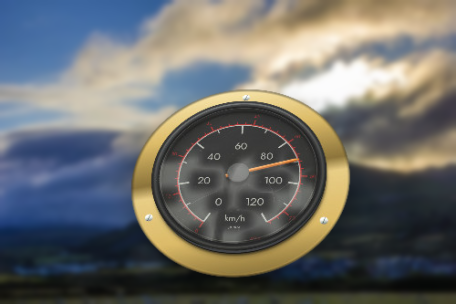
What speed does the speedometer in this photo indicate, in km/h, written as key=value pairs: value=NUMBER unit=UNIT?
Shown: value=90 unit=km/h
